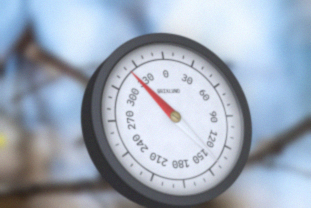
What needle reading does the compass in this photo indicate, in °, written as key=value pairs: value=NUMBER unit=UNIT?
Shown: value=320 unit=°
